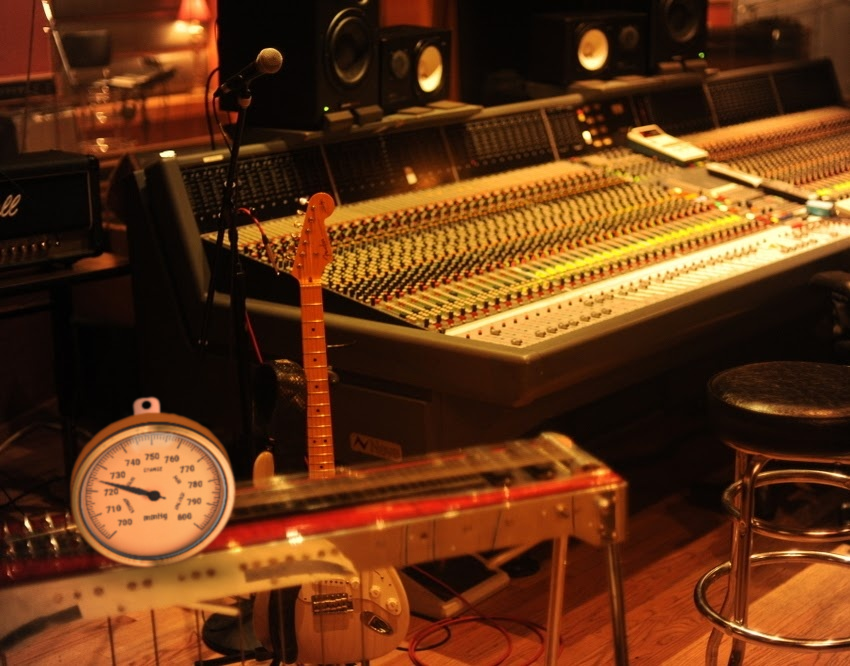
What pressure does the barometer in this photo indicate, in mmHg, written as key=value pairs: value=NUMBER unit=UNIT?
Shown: value=725 unit=mmHg
